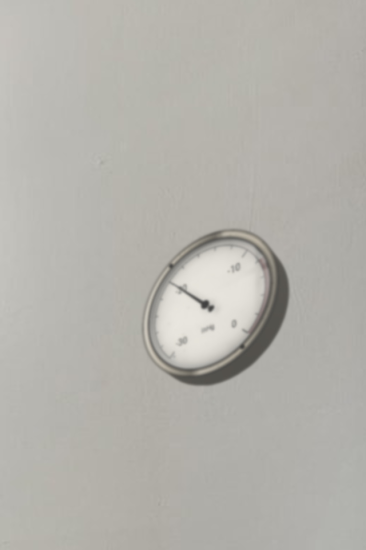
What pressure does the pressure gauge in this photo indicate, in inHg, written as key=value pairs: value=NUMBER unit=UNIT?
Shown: value=-20 unit=inHg
